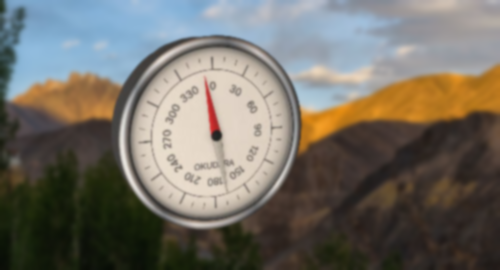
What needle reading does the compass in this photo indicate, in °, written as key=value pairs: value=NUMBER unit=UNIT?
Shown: value=350 unit=°
